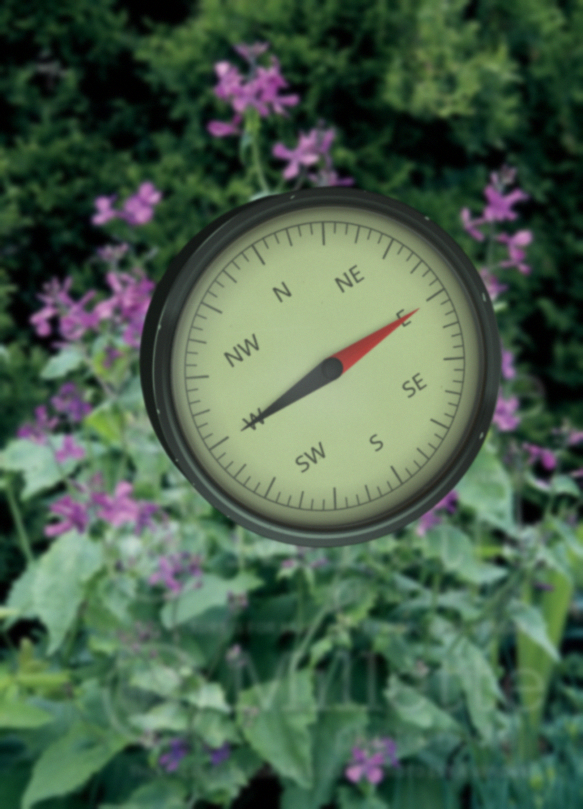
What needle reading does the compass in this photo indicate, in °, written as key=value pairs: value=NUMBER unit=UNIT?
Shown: value=90 unit=°
